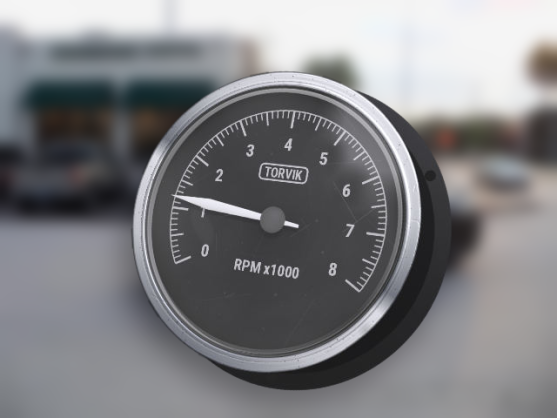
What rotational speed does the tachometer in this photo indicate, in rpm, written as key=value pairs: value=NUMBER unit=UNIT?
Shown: value=1200 unit=rpm
